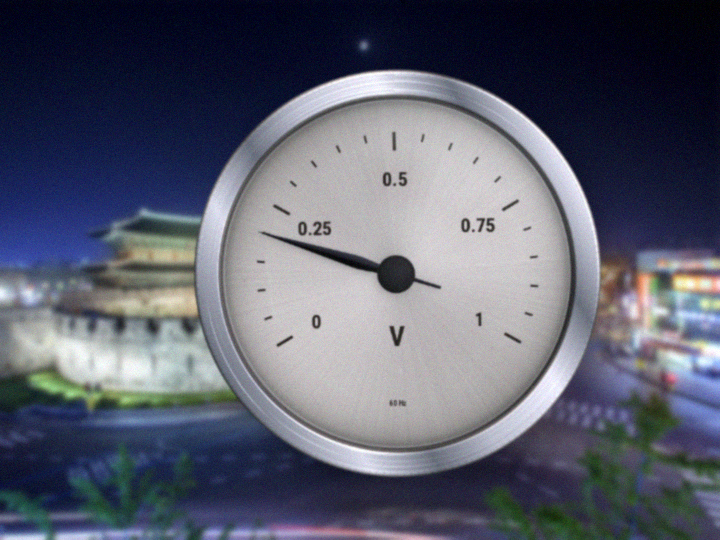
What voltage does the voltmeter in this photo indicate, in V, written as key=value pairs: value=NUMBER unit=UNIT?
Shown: value=0.2 unit=V
